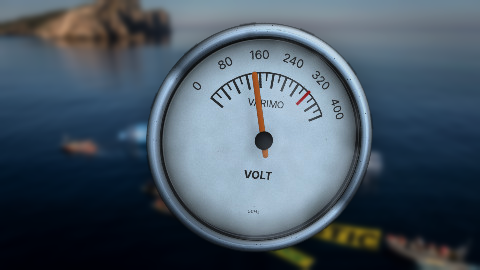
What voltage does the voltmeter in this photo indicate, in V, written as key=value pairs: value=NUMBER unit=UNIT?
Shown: value=140 unit=V
